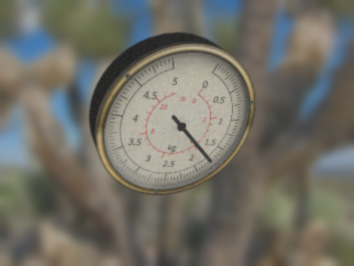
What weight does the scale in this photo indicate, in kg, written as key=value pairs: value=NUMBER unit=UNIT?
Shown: value=1.75 unit=kg
